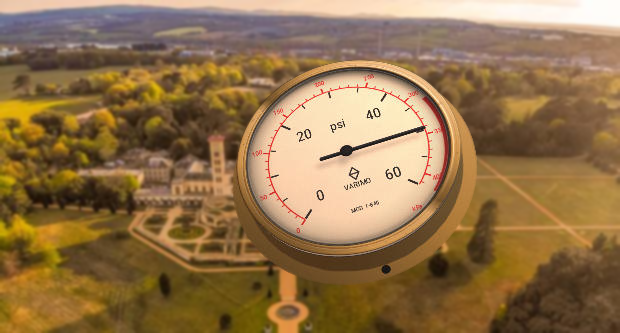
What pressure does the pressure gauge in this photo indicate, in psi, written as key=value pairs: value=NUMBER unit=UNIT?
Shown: value=50 unit=psi
